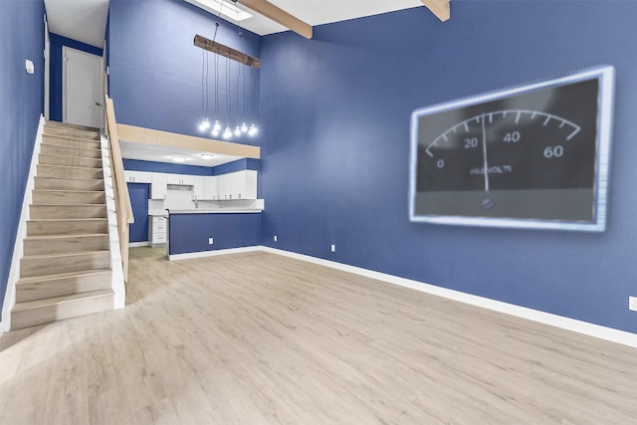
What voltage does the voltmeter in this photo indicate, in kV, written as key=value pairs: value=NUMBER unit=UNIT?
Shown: value=27.5 unit=kV
